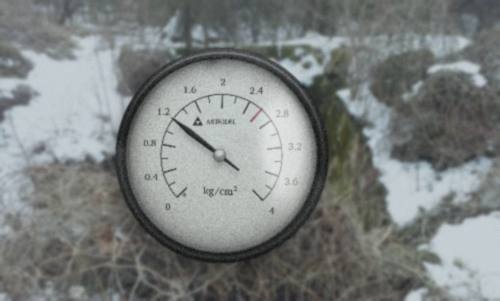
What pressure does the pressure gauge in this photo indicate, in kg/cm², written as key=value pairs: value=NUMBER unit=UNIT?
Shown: value=1.2 unit=kg/cm²
